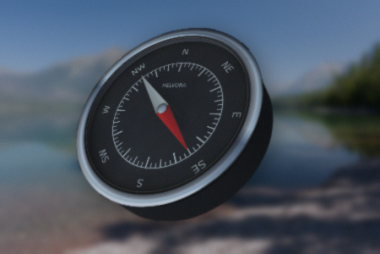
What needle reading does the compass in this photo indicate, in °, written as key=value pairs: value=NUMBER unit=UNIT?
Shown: value=135 unit=°
